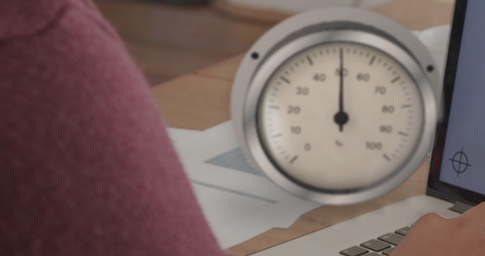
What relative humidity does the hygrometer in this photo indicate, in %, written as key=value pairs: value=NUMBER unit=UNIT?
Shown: value=50 unit=%
